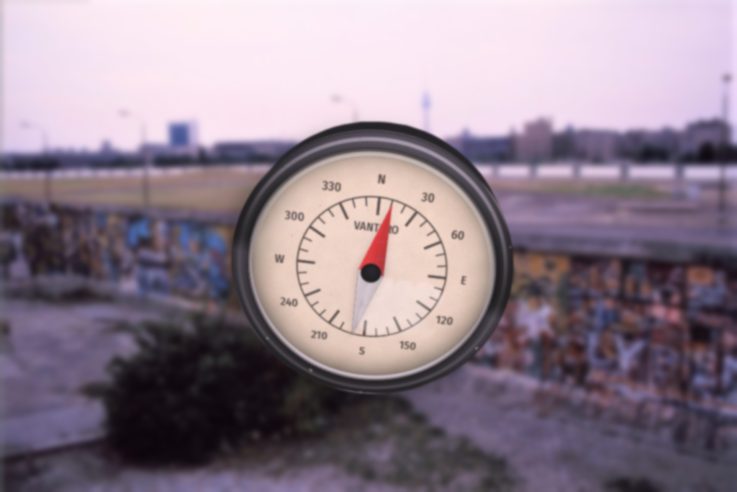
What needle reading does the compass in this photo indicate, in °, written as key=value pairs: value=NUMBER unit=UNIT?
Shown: value=10 unit=°
